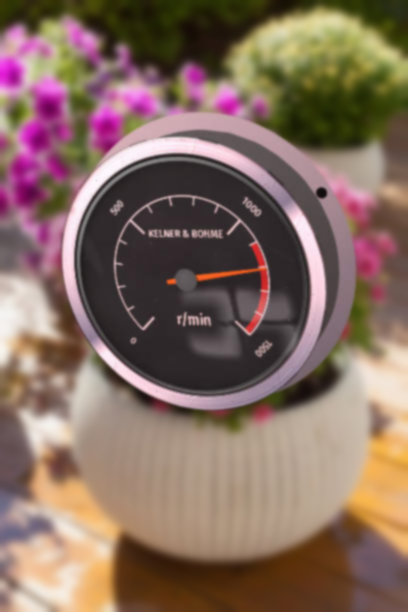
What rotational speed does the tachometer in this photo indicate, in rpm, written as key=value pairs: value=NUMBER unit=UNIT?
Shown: value=1200 unit=rpm
